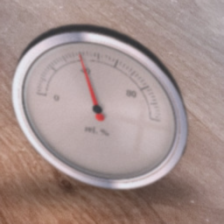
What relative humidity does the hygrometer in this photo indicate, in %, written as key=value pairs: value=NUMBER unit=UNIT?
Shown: value=40 unit=%
